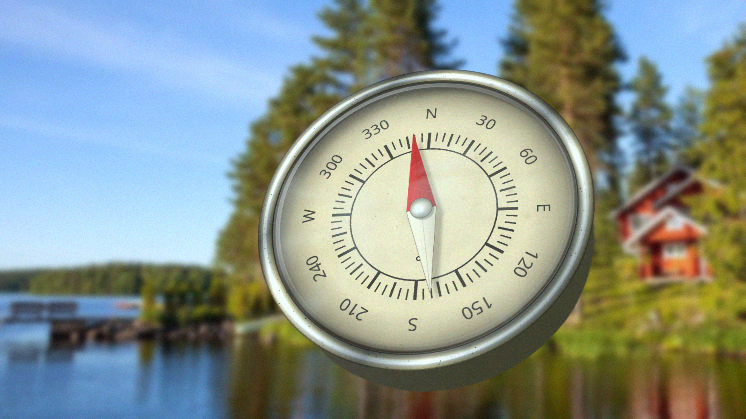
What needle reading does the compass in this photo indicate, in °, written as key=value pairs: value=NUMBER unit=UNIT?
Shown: value=350 unit=°
